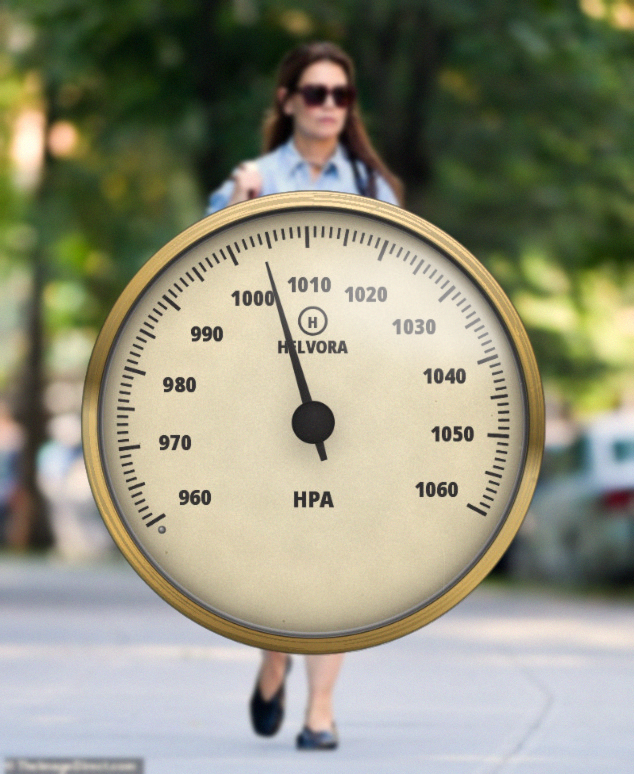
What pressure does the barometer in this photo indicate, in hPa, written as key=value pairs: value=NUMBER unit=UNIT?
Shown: value=1004 unit=hPa
